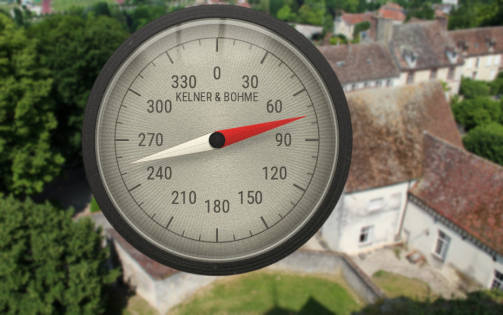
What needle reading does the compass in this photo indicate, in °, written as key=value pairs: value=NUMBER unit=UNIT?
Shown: value=75 unit=°
